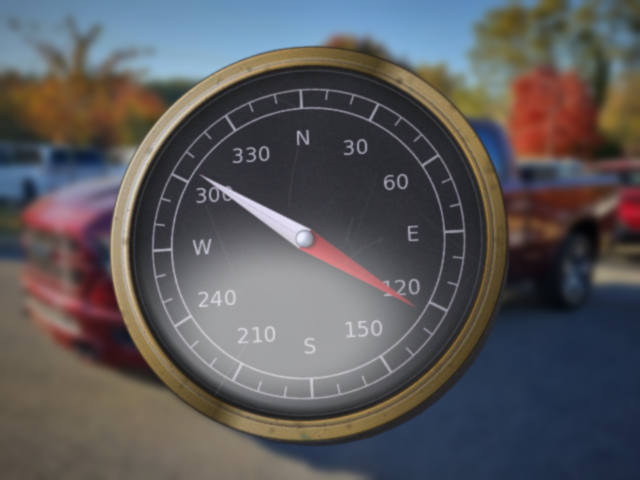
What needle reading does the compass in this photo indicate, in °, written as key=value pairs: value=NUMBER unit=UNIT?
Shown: value=125 unit=°
